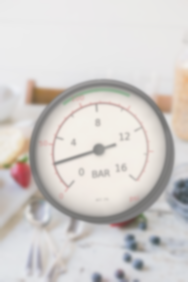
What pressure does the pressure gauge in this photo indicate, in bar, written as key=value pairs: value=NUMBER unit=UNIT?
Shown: value=2 unit=bar
